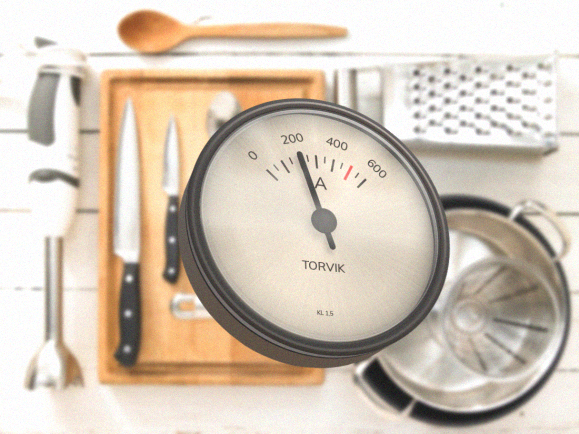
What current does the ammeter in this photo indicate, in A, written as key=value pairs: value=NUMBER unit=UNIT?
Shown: value=200 unit=A
